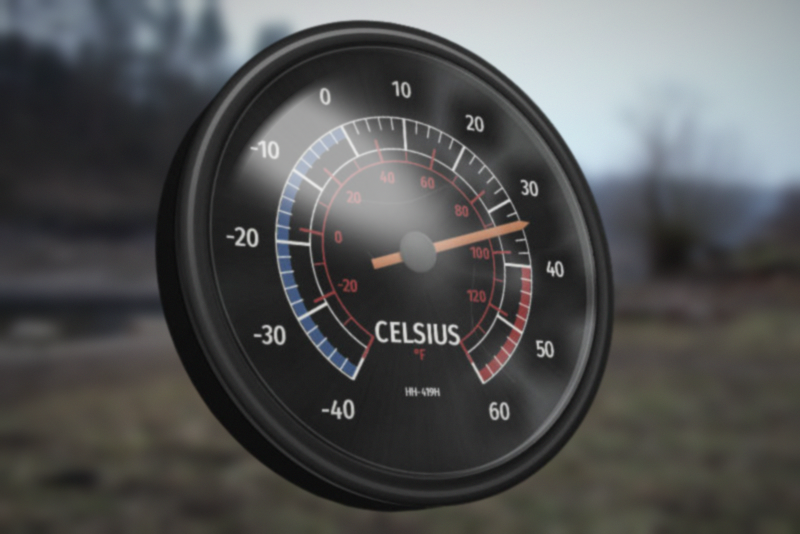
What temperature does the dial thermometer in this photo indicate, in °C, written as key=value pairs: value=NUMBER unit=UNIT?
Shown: value=34 unit=°C
